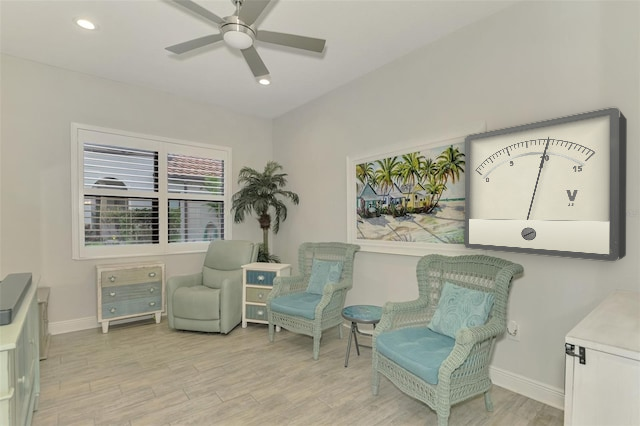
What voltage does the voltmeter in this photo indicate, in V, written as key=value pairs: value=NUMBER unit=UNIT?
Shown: value=10 unit=V
